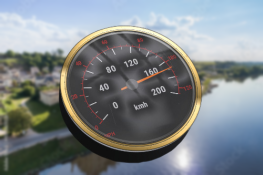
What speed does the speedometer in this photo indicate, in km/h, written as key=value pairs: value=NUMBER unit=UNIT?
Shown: value=170 unit=km/h
